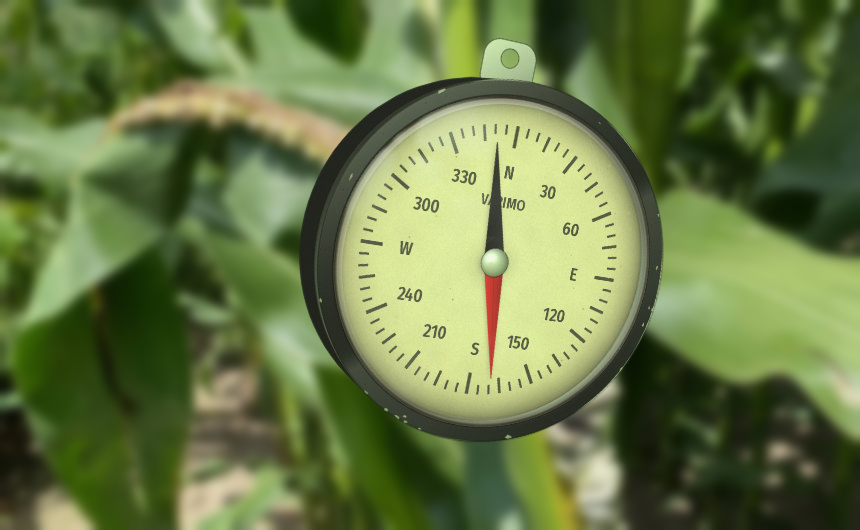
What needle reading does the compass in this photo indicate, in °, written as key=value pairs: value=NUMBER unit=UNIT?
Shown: value=170 unit=°
